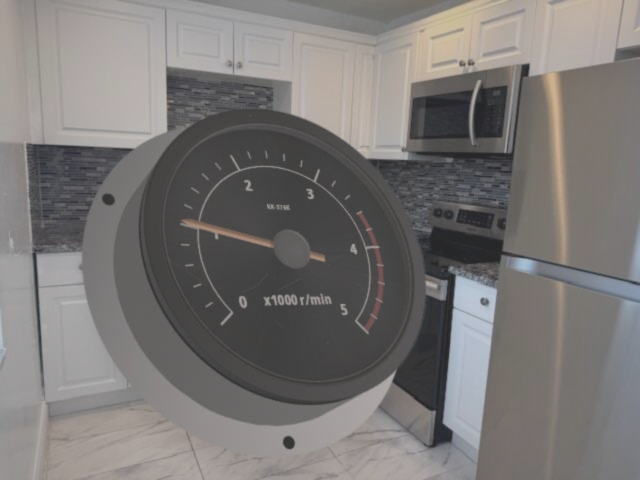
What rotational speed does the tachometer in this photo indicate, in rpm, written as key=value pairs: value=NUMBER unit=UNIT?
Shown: value=1000 unit=rpm
